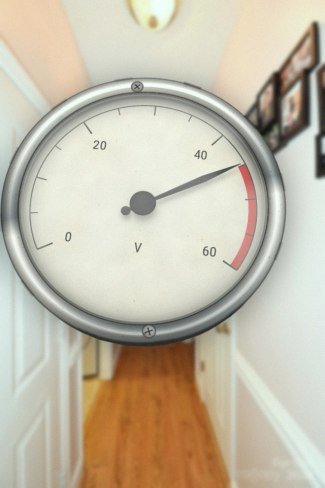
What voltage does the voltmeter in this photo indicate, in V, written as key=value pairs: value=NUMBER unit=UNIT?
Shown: value=45 unit=V
